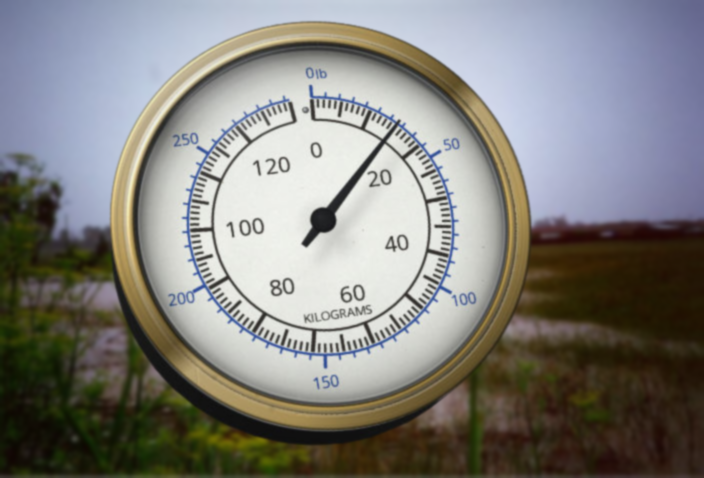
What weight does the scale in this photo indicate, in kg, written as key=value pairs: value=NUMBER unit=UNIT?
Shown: value=15 unit=kg
